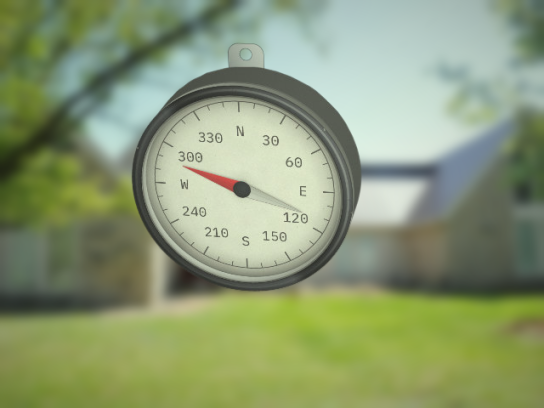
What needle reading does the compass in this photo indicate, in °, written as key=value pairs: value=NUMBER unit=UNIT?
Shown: value=290 unit=°
